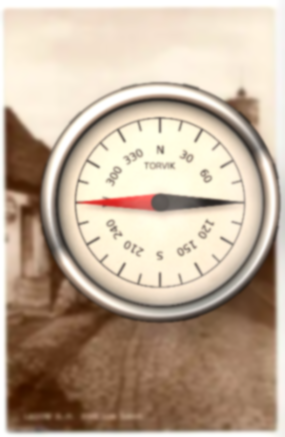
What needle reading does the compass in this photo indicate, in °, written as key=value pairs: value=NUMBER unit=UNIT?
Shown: value=270 unit=°
